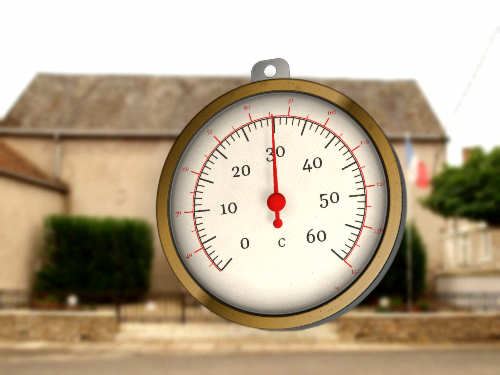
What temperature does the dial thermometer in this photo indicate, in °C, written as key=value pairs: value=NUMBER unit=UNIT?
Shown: value=30 unit=°C
